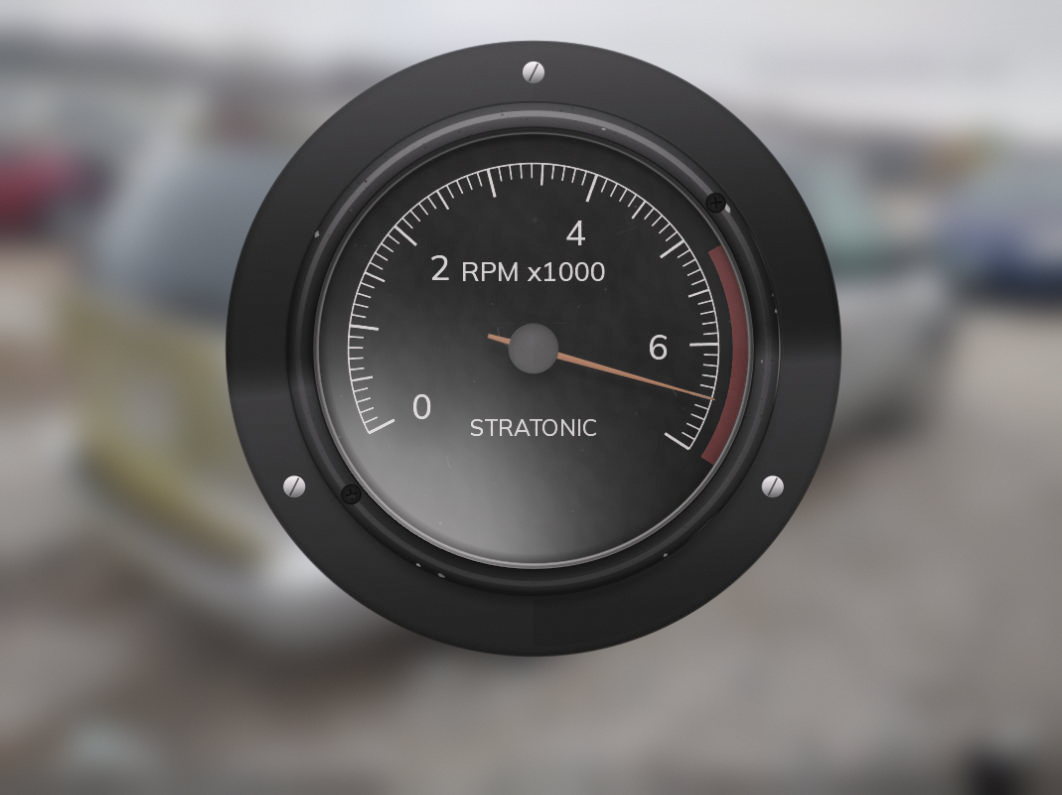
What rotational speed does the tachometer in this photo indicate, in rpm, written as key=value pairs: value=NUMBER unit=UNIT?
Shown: value=6500 unit=rpm
